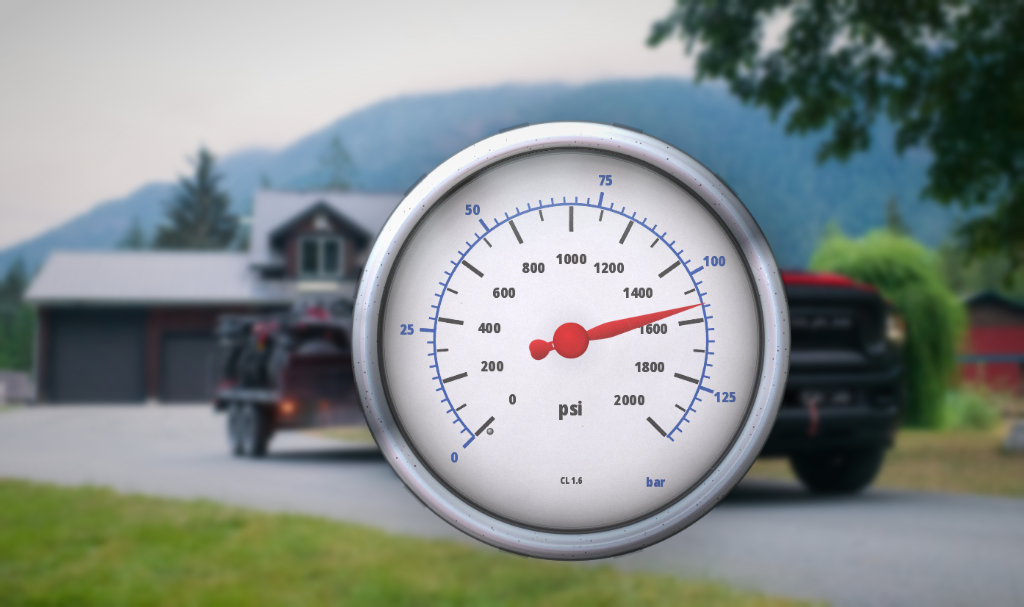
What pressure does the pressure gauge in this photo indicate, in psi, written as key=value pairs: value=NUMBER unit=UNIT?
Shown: value=1550 unit=psi
